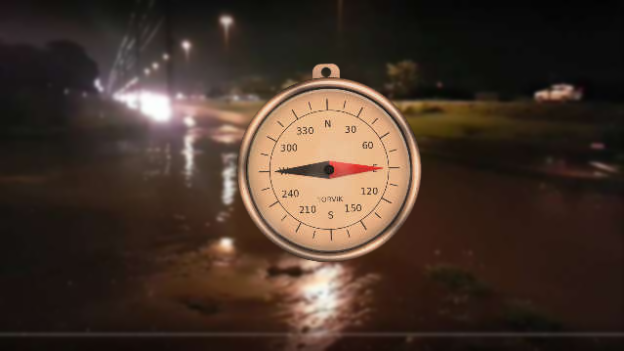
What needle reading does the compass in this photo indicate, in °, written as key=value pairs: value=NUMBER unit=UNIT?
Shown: value=90 unit=°
